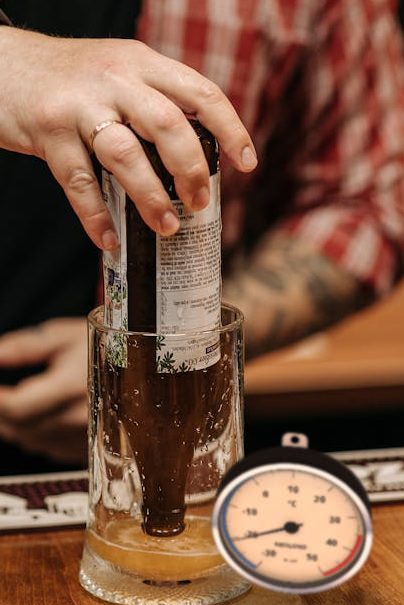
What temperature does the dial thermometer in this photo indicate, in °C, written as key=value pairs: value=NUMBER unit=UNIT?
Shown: value=-20 unit=°C
